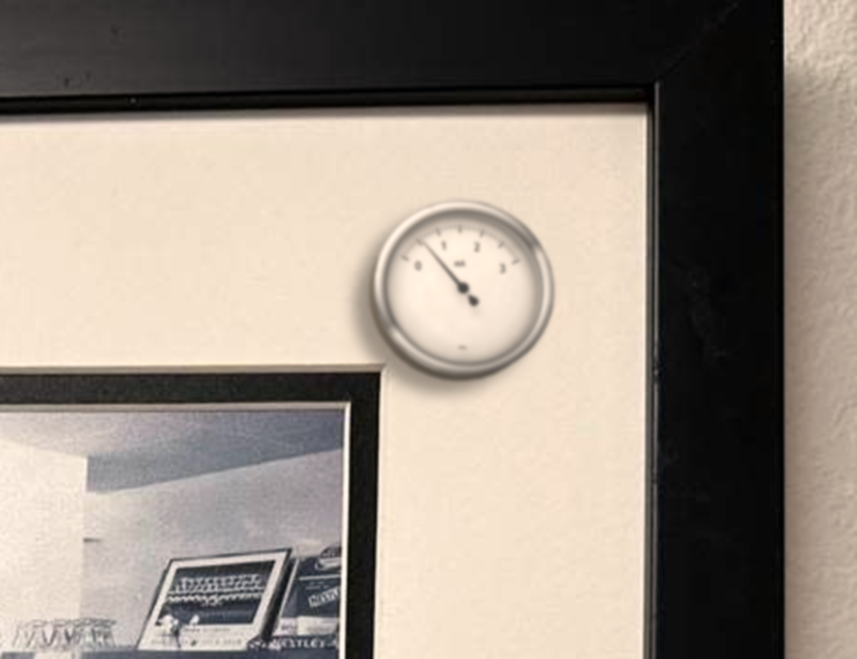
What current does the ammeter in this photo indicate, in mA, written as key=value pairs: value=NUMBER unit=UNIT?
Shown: value=0.5 unit=mA
